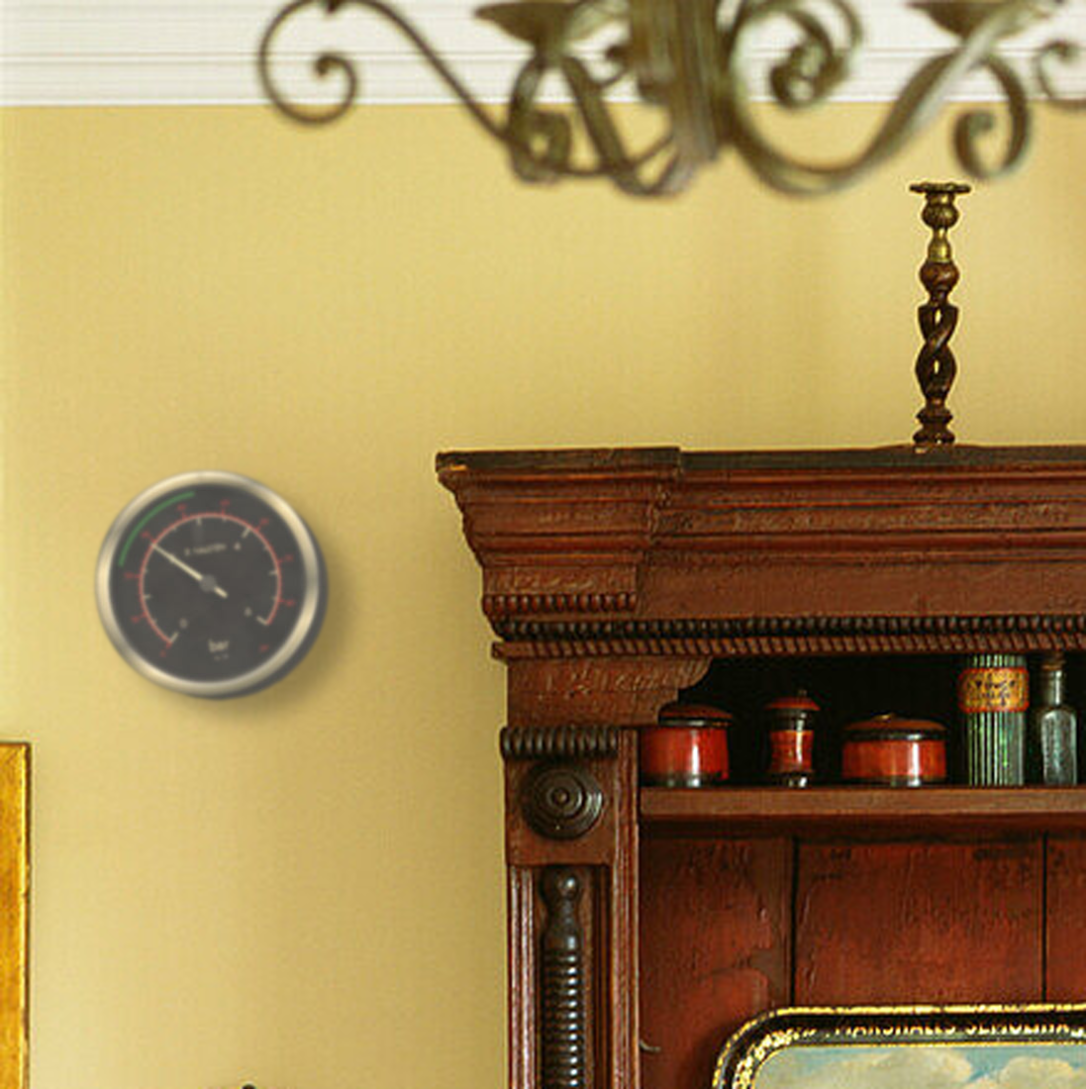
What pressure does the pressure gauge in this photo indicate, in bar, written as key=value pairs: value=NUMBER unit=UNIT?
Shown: value=2 unit=bar
